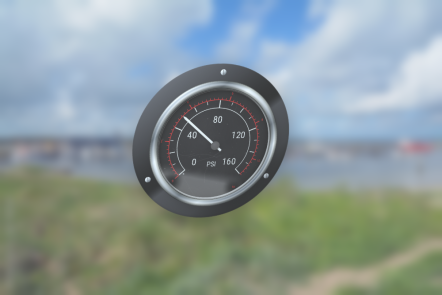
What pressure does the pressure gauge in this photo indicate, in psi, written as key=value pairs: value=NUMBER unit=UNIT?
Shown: value=50 unit=psi
